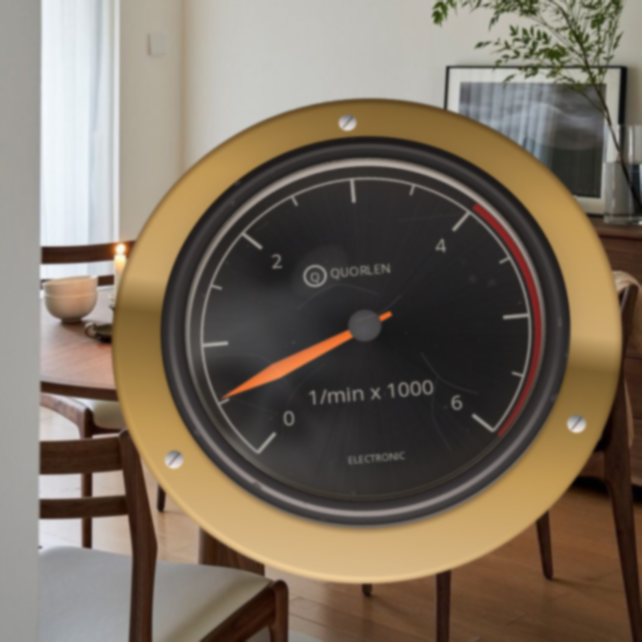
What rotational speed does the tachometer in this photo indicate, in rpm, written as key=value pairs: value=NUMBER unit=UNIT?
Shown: value=500 unit=rpm
